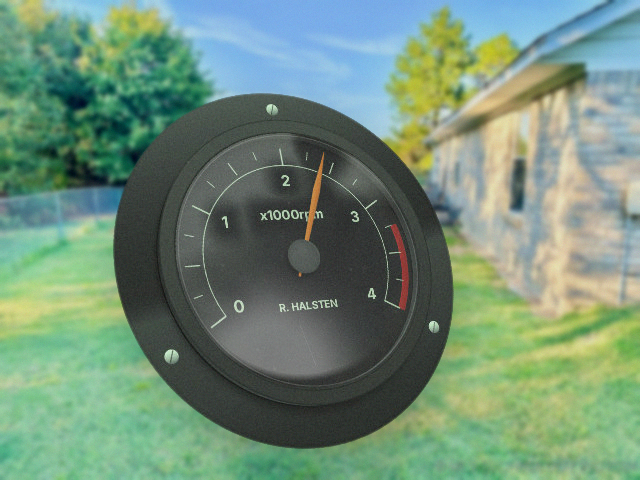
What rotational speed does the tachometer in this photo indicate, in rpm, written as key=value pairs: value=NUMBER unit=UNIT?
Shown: value=2375 unit=rpm
